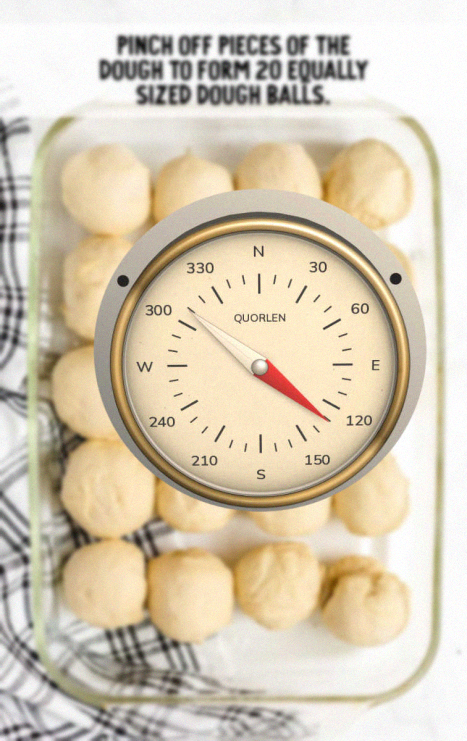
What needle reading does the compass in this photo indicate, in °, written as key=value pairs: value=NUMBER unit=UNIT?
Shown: value=130 unit=°
